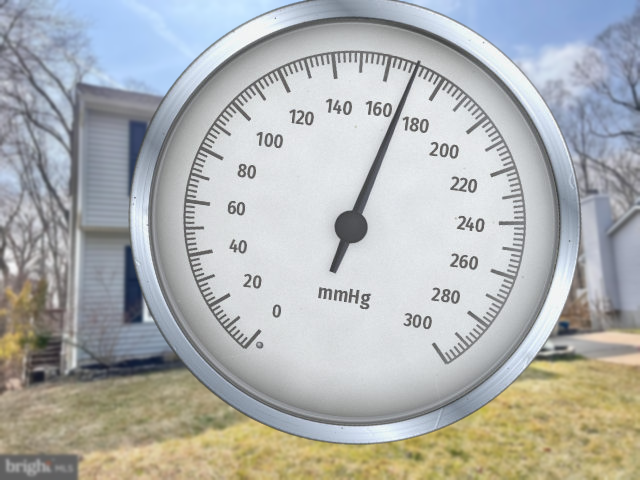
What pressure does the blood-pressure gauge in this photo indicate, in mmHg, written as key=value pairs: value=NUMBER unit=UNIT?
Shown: value=170 unit=mmHg
